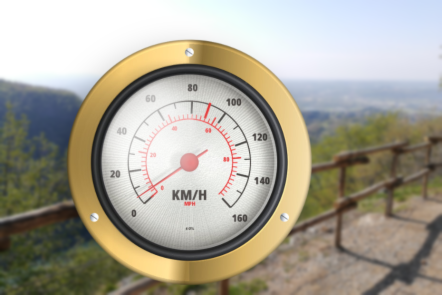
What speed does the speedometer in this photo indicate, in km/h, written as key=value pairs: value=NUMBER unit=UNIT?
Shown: value=5 unit=km/h
